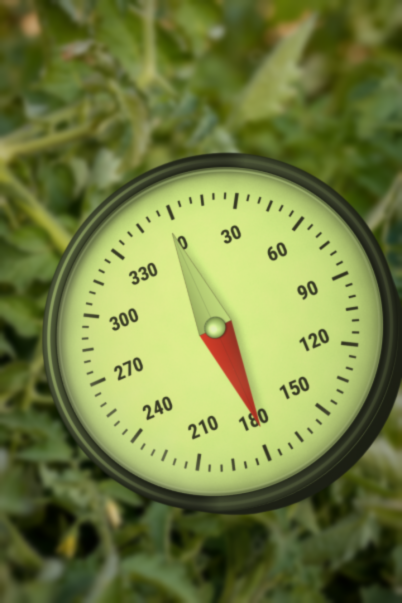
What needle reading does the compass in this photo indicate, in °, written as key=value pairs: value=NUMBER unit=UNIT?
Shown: value=177.5 unit=°
